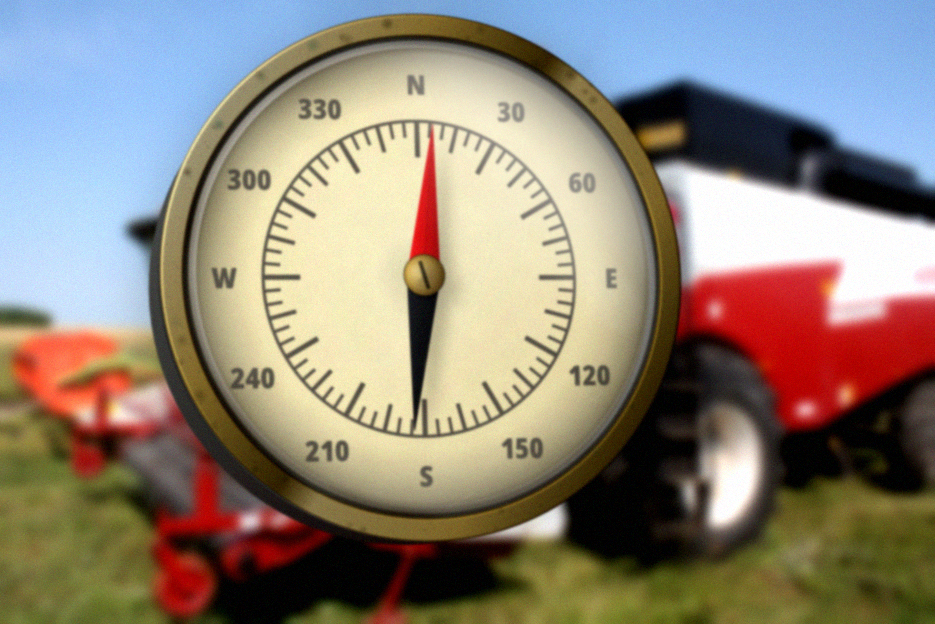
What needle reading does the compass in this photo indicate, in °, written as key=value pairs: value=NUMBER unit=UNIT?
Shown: value=5 unit=°
